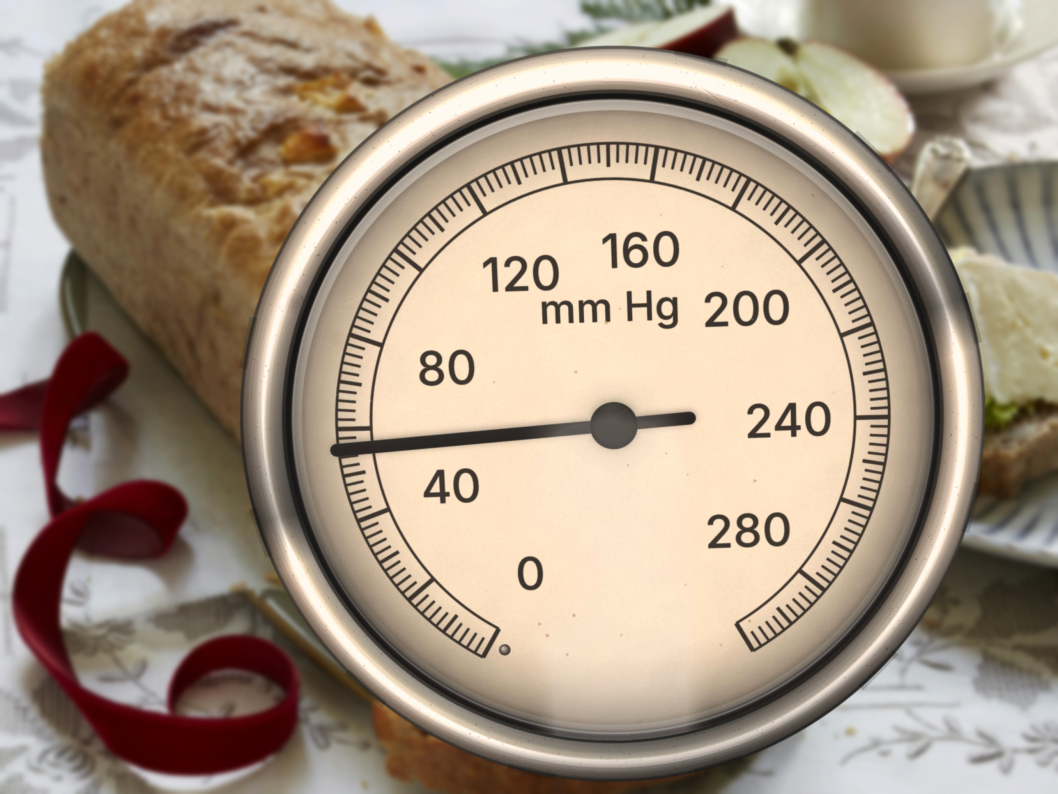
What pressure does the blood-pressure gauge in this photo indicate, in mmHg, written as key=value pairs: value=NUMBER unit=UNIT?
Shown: value=56 unit=mmHg
